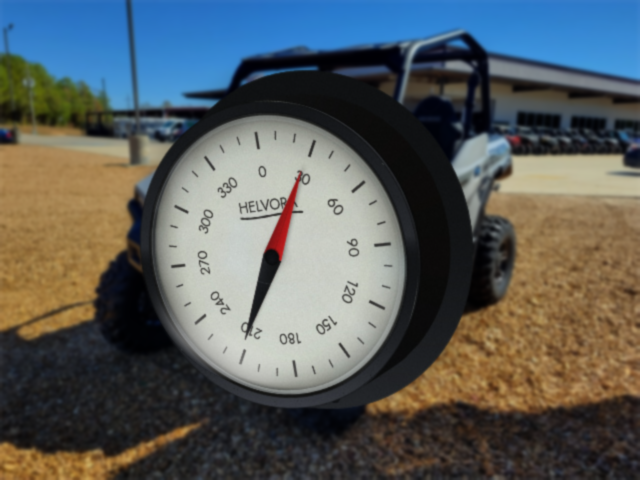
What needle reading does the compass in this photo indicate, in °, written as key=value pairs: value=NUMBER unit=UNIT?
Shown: value=30 unit=°
